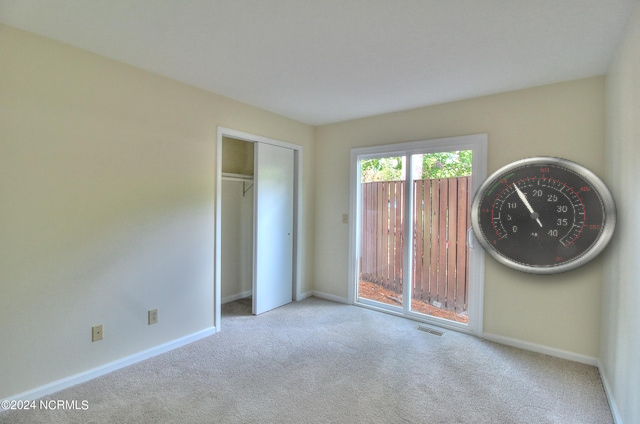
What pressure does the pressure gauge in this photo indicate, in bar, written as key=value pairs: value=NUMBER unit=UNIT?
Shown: value=15 unit=bar
